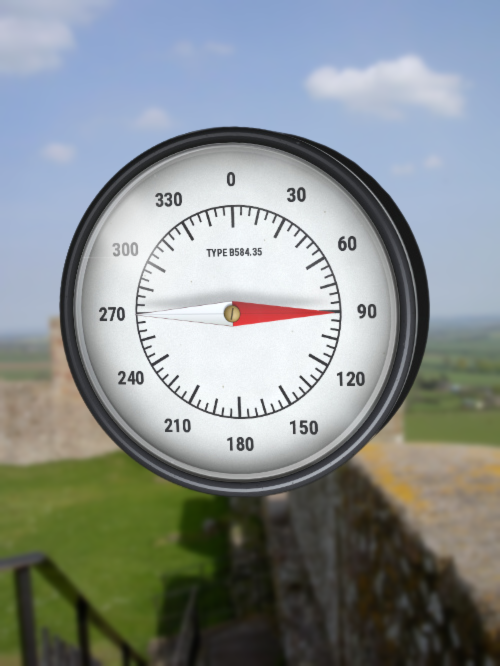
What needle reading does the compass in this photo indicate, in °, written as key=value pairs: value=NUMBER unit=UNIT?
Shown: value=90 unit=°
